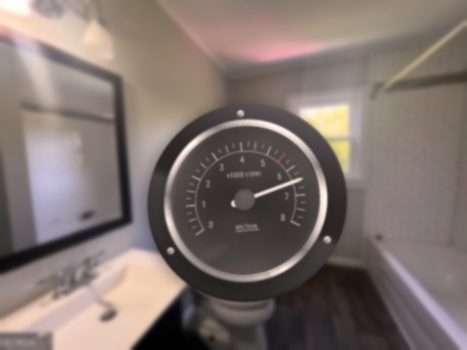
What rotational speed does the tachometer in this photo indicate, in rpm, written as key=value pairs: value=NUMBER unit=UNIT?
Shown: value=6500 unit=rpm
